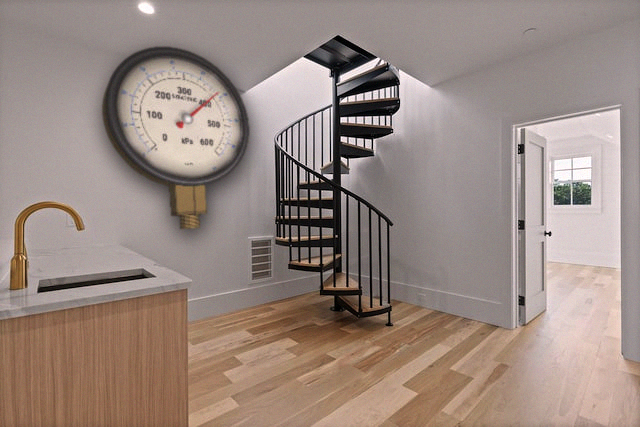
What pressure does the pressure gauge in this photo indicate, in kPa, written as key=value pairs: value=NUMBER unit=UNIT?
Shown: value=400 unit=kPa
